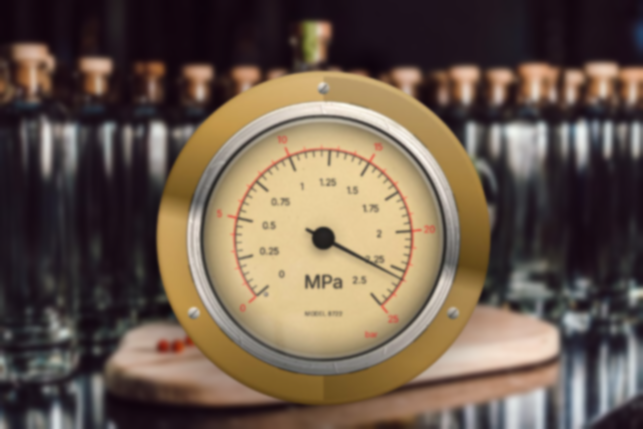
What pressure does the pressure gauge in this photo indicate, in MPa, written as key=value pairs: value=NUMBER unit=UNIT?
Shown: value=2.3 unit=MPa
